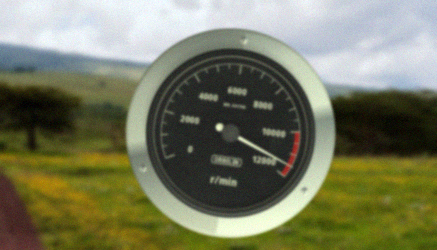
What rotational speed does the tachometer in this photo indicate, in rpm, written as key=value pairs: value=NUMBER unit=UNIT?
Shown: value=11500 unit=rpm
